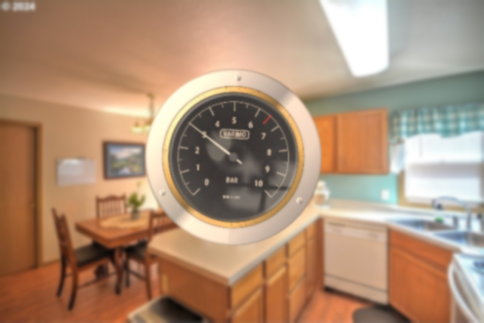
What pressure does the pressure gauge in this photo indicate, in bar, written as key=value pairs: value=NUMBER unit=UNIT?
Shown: value=3 unit=bar
